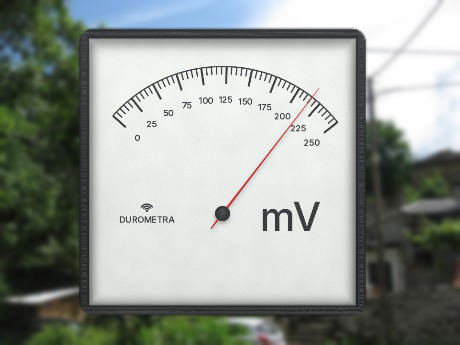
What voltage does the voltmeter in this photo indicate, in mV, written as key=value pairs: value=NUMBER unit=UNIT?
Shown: value=215 unit=mV
